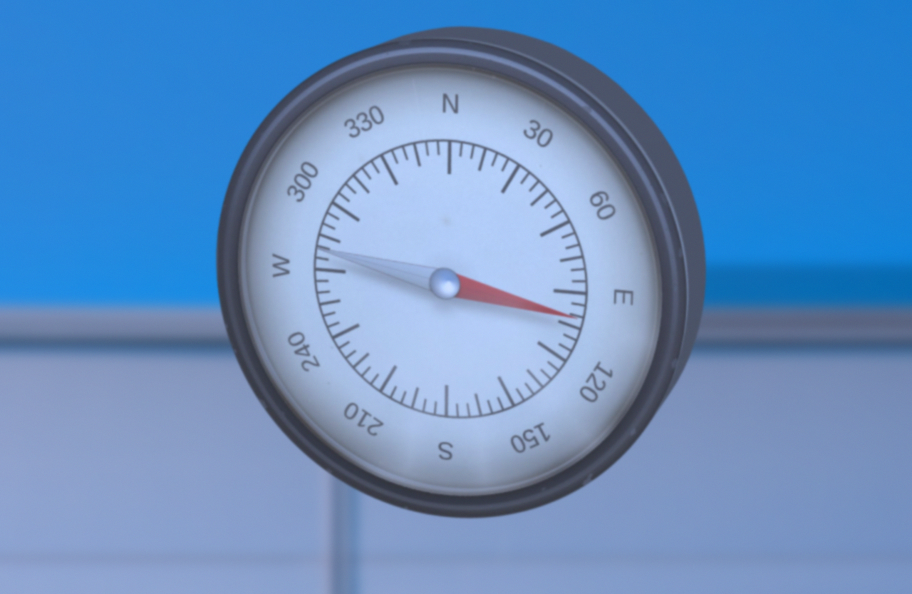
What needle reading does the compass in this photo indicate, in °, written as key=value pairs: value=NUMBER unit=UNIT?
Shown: value=100 unit=°
